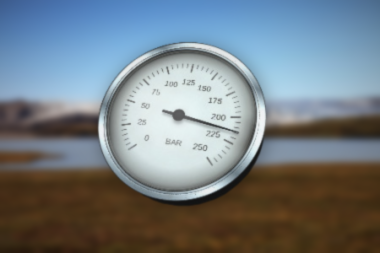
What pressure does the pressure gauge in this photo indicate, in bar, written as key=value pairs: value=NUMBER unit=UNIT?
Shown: value=215 unit=bar
